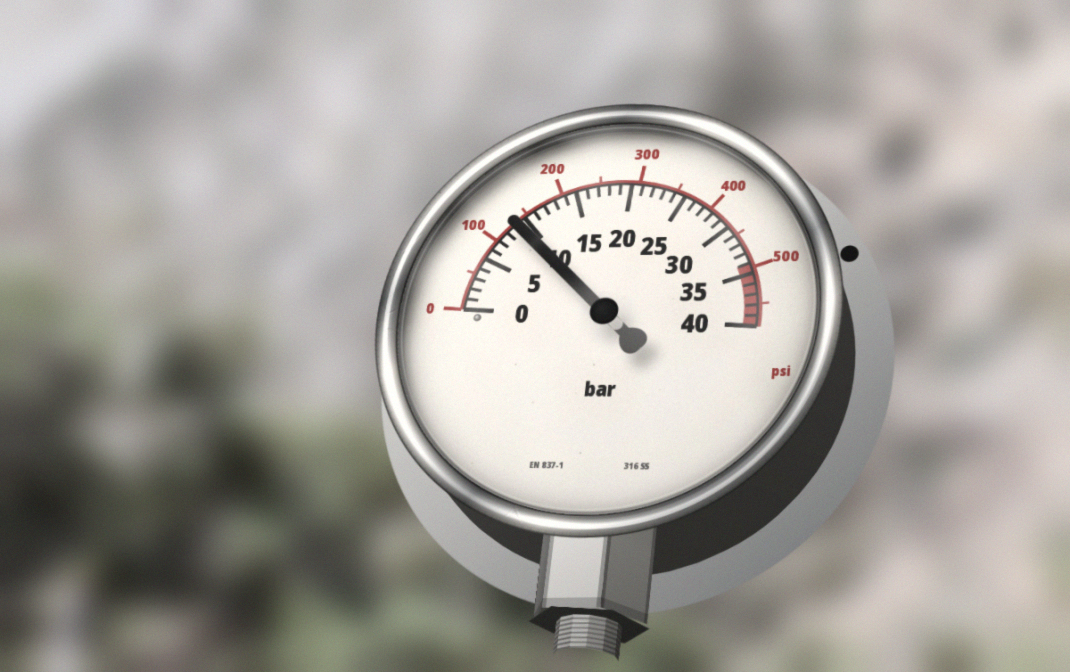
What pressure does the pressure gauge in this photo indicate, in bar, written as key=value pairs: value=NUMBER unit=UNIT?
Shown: value=9 unit=bar
